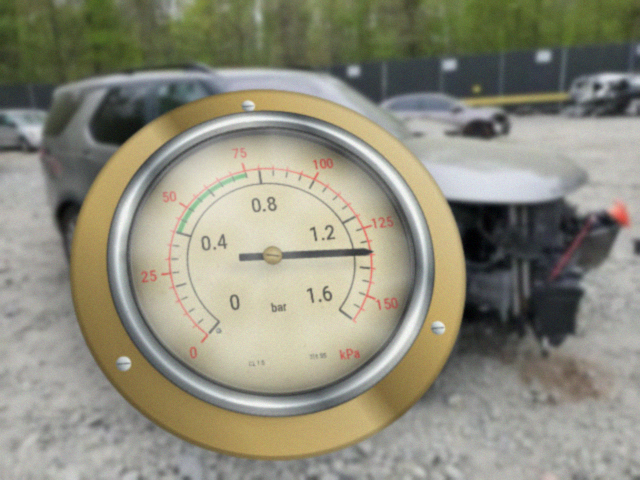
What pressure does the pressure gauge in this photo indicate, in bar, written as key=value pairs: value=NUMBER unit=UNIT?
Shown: value=1.35 unit=bar
